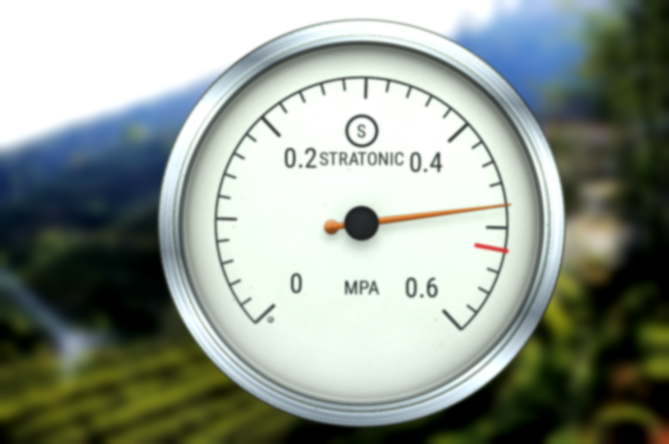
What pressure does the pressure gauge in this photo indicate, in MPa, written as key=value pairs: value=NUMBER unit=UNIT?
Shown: value=0.48 unit=MPa
